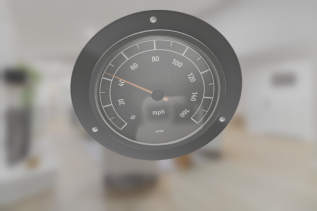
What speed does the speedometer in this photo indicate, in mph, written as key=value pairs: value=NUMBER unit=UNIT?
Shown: value=45 unit=mph
